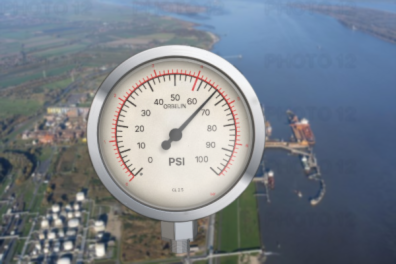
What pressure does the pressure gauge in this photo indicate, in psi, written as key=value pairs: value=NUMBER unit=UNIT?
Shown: value=66 unit=psi
